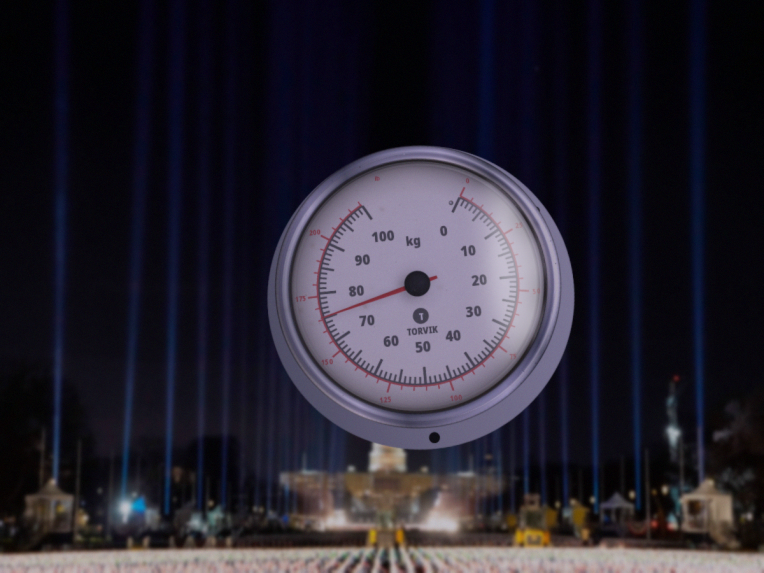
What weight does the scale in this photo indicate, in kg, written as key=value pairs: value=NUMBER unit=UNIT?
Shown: value=75 unit=kg
